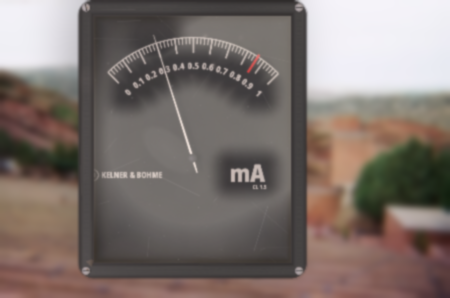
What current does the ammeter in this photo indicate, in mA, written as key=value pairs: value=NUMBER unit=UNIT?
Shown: value=0.3 unit=mA
